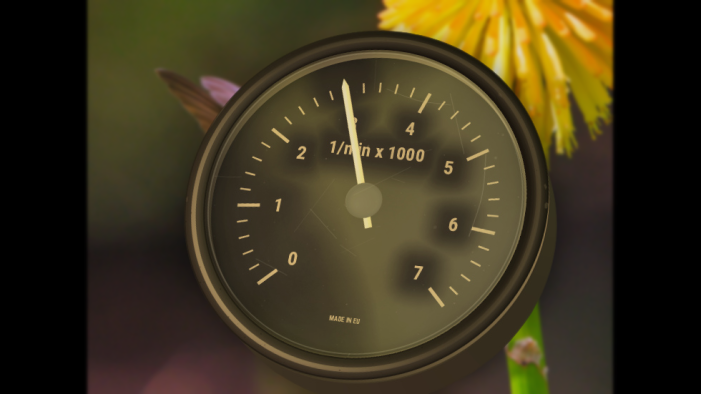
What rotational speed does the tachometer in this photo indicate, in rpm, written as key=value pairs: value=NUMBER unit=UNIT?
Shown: value=3000 unit=rpm
